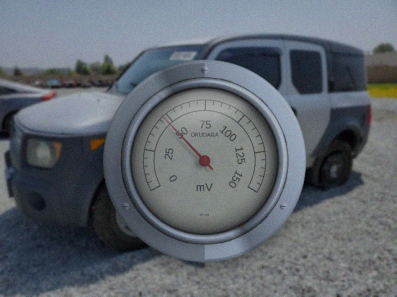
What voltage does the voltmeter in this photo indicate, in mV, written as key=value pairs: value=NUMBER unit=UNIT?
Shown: value=47.5 unit=mV
